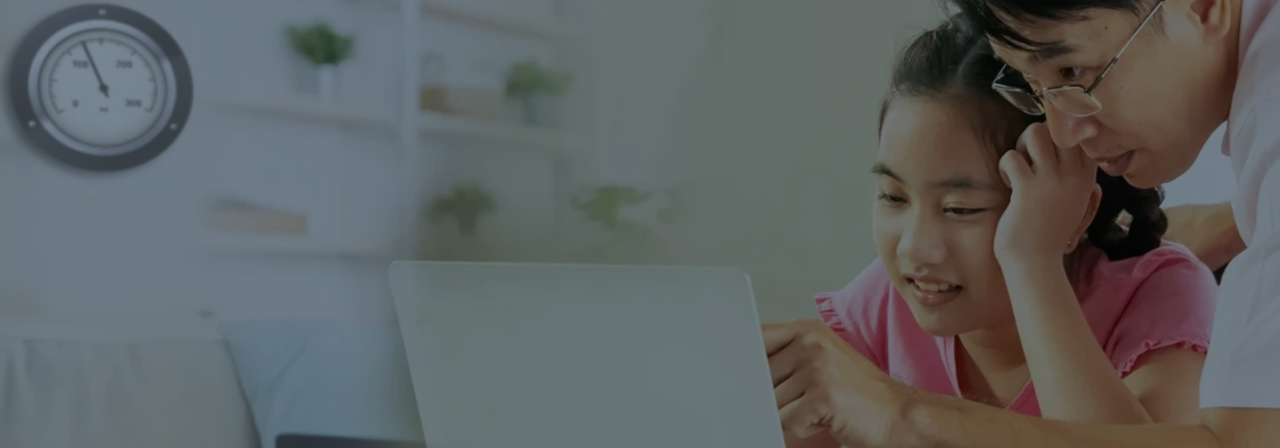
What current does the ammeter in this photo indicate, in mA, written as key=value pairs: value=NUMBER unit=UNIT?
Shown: value=125 unit=mA
